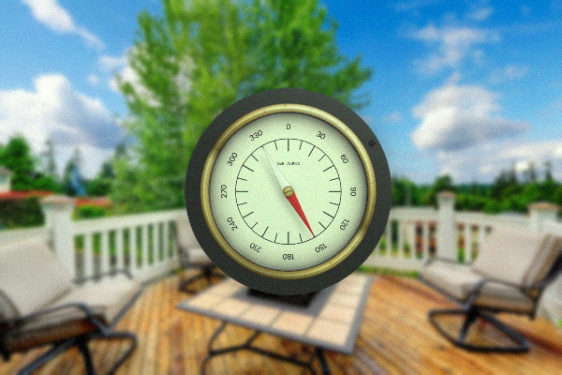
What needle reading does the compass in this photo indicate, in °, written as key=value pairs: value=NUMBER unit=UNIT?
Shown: value=150 unit=°
